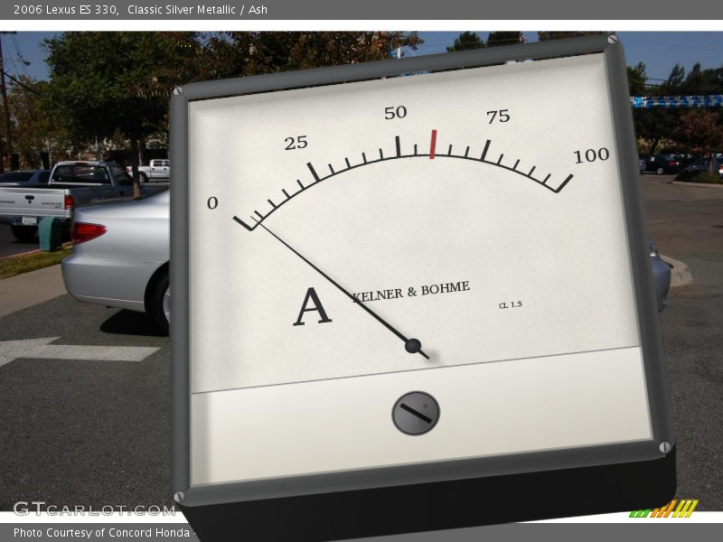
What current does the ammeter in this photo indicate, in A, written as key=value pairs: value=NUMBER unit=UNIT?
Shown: value=2.5 unit=A
